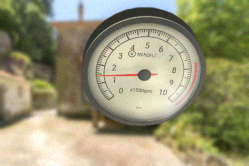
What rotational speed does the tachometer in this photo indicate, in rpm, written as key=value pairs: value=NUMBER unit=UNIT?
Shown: value=1500 unit=rpm
